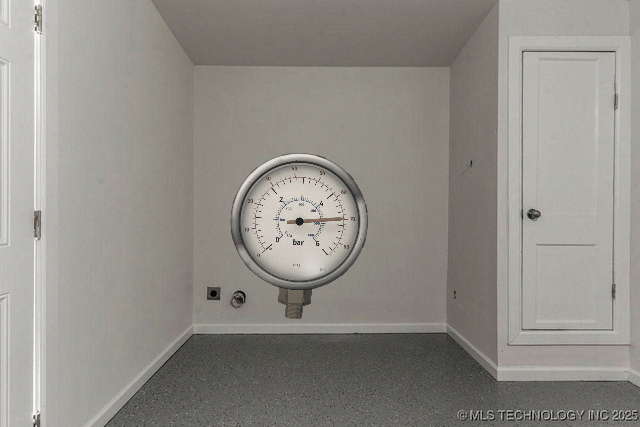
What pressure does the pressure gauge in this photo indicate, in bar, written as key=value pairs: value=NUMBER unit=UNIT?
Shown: value=4.8 unit=bar
